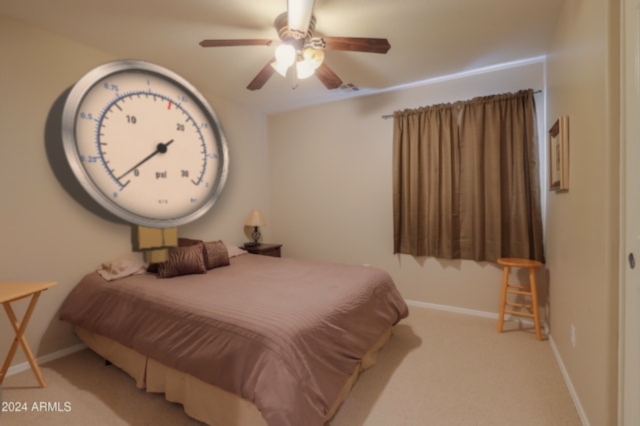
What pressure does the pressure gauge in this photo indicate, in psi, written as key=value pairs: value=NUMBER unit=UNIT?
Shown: value=1 unit=psi
